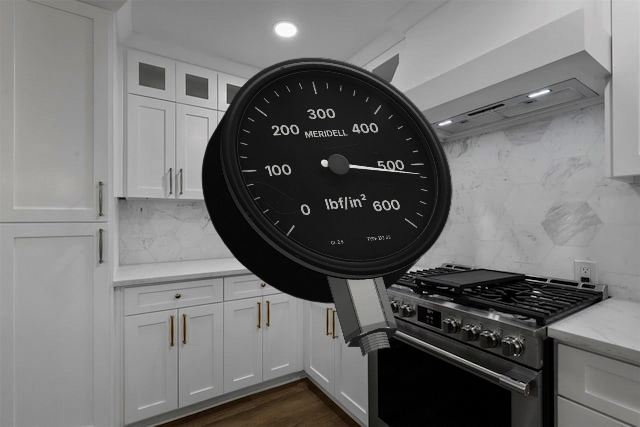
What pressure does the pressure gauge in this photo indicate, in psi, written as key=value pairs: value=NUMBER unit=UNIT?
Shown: value=520 unit=psi
